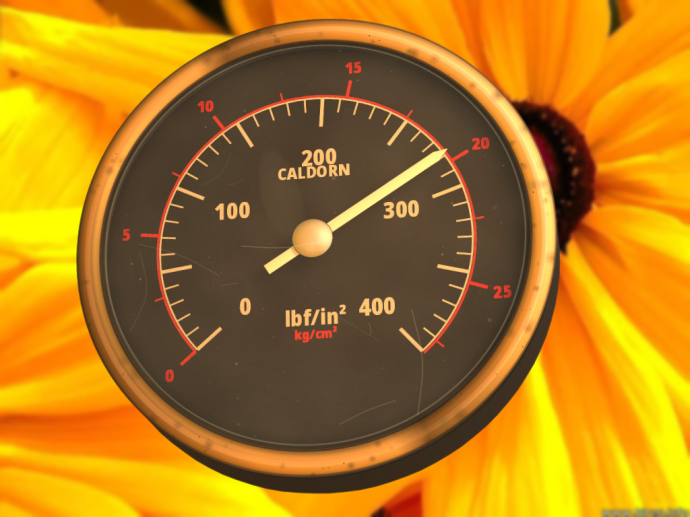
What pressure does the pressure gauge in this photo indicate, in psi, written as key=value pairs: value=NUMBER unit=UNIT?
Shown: value=280 unit=psi
